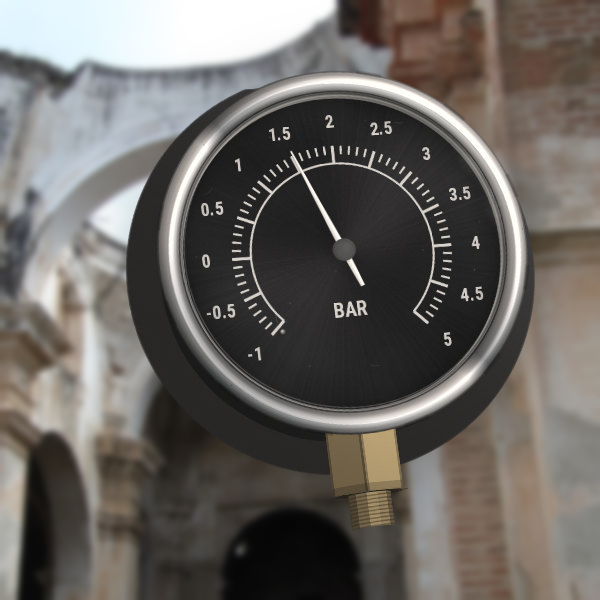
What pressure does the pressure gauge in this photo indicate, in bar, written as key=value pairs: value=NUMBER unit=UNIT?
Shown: value=1.5 unit=bar
